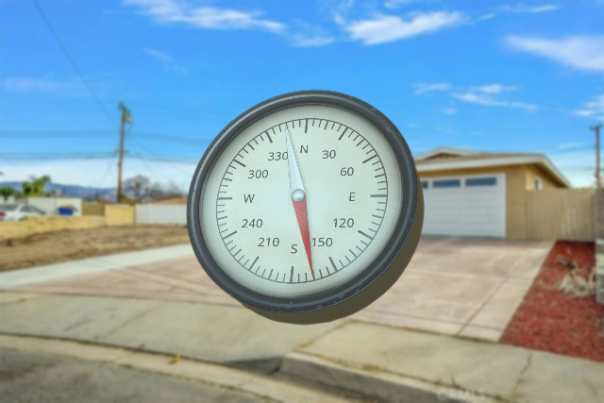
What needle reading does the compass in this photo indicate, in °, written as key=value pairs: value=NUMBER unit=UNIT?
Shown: value=165 unit=°
